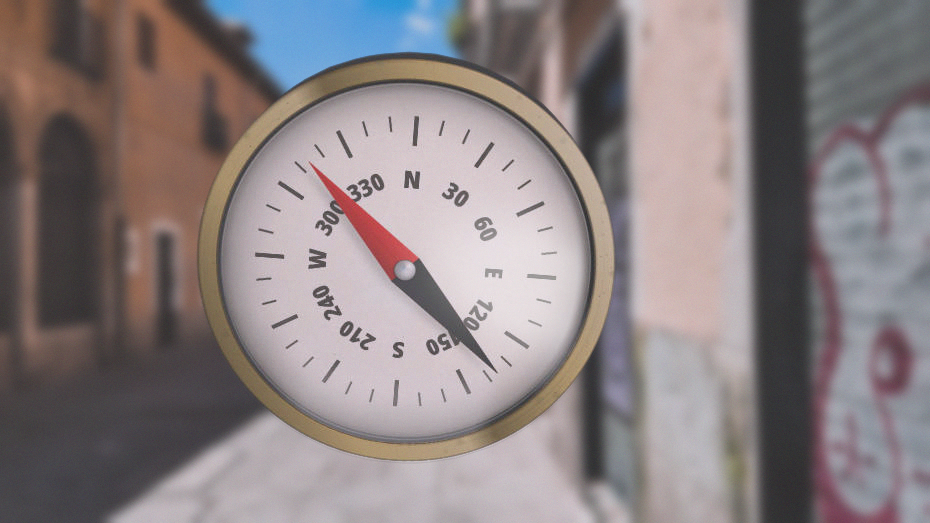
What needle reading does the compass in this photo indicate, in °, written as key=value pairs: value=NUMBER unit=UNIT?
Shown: value=315 unit=°
